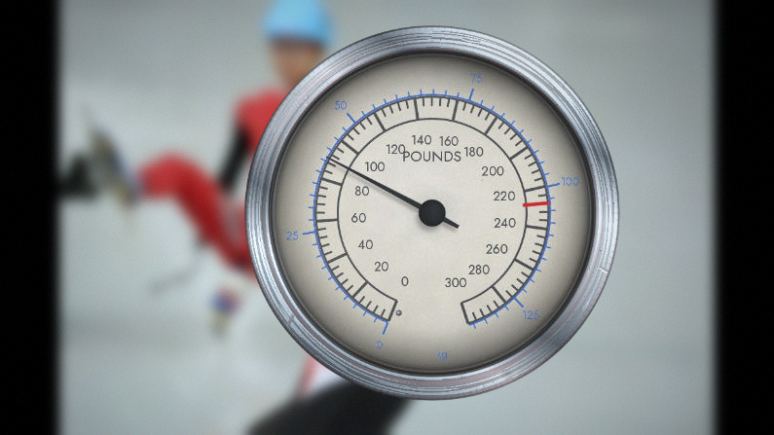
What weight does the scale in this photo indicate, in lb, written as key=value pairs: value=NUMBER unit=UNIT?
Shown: value=90 unit=lb
